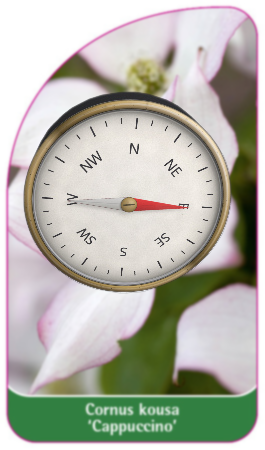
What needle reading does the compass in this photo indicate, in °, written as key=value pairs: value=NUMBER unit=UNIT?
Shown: value=90 unit=°
